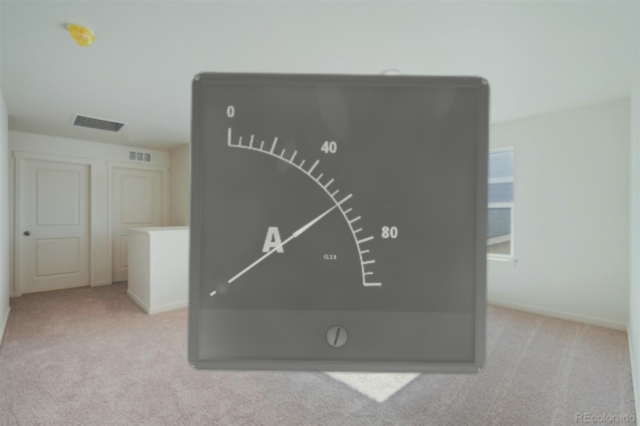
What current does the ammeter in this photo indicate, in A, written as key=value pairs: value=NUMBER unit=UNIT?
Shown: value=60 unit=A
